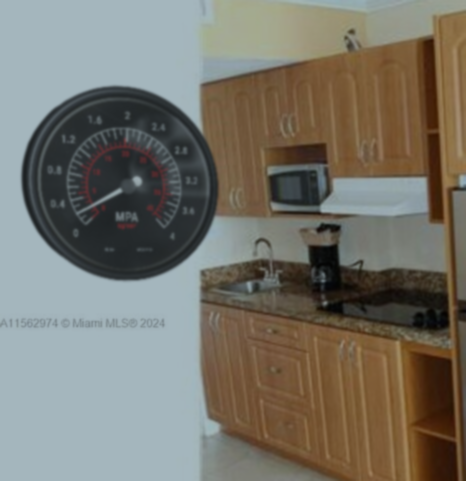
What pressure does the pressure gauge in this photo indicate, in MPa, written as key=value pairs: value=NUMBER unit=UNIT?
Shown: value=0.2 unit=MPa
